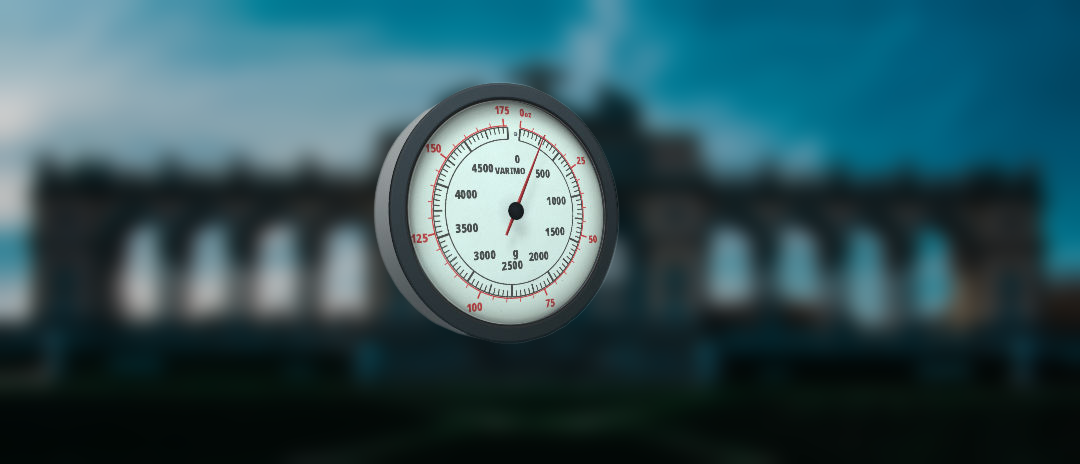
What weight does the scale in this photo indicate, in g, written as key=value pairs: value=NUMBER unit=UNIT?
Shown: value=250 unit=g
